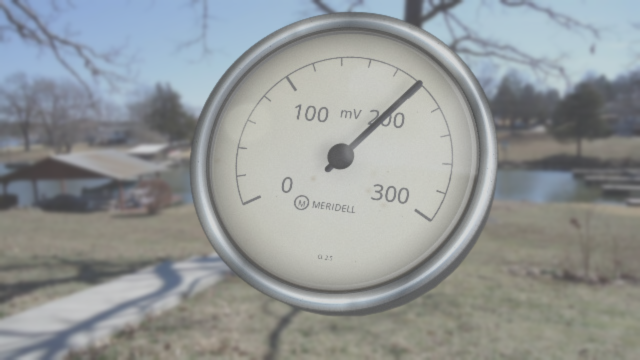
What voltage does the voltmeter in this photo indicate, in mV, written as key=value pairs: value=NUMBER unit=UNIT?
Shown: value=200 unit=mV
